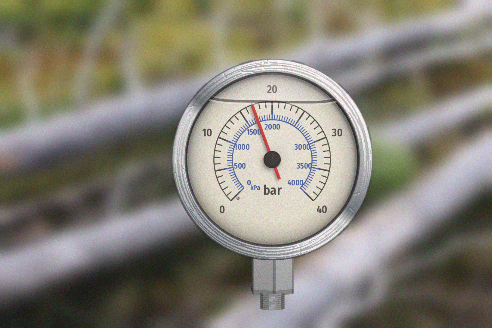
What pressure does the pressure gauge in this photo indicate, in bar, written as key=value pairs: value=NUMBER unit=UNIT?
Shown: value=17 unit=bar
